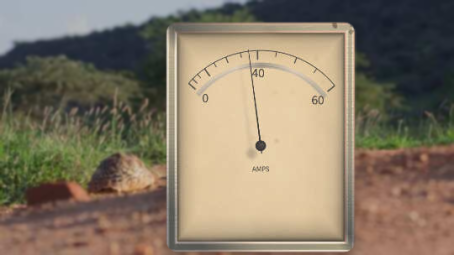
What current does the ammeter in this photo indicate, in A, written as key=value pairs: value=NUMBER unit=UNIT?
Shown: value=37.5 unit=A
